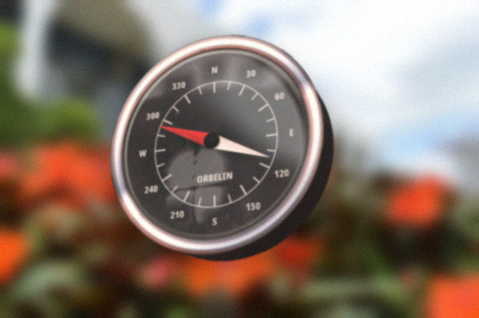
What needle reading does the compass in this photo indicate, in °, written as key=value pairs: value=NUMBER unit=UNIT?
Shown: value=292.5 unit=°
